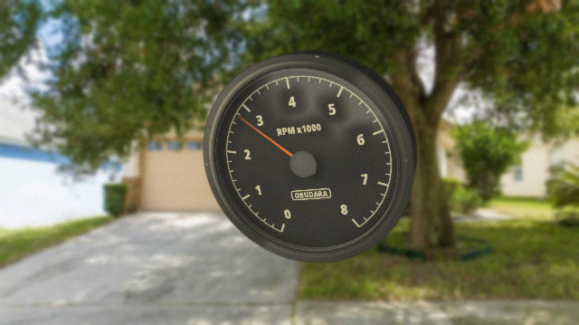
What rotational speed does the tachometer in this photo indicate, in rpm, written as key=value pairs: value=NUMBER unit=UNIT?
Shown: value=2800 unit=rpm
